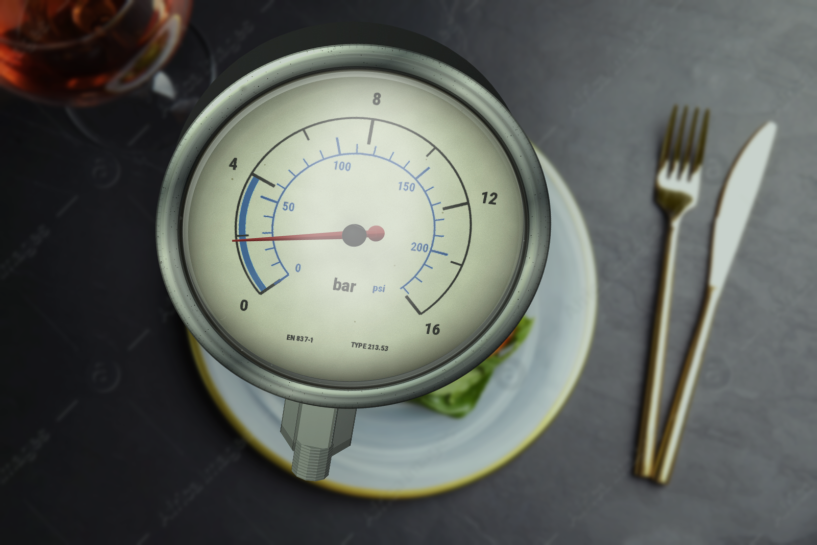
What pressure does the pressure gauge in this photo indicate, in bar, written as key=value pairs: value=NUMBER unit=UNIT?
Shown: value=2 unit=bar
